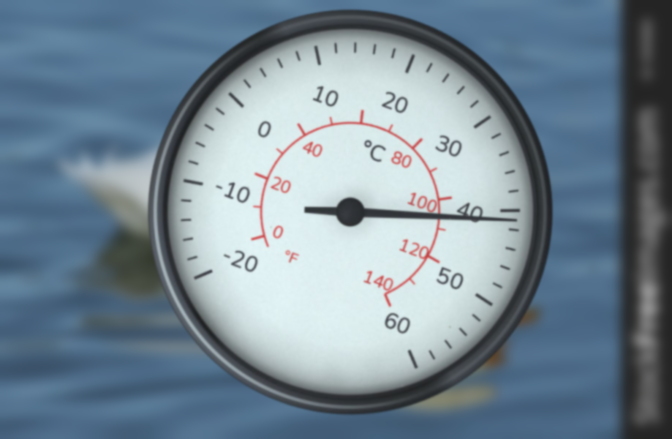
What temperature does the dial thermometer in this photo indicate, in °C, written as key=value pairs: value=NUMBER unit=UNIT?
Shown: value=41 unit=°C
